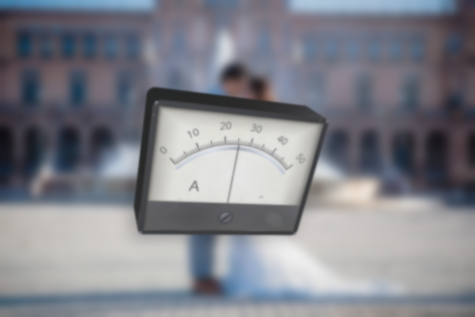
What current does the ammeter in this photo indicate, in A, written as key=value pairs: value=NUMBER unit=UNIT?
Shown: value=25 unit=A
